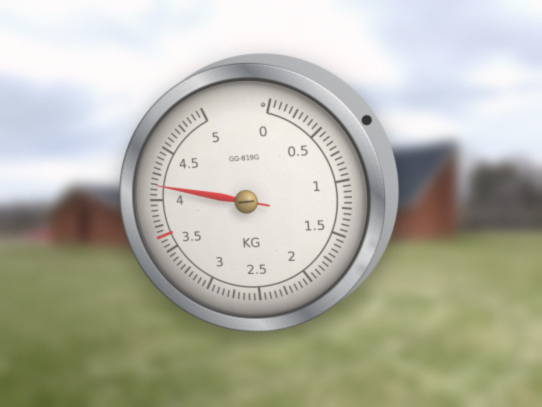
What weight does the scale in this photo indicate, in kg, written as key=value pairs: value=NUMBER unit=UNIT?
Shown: value=4.15 unit=kg
